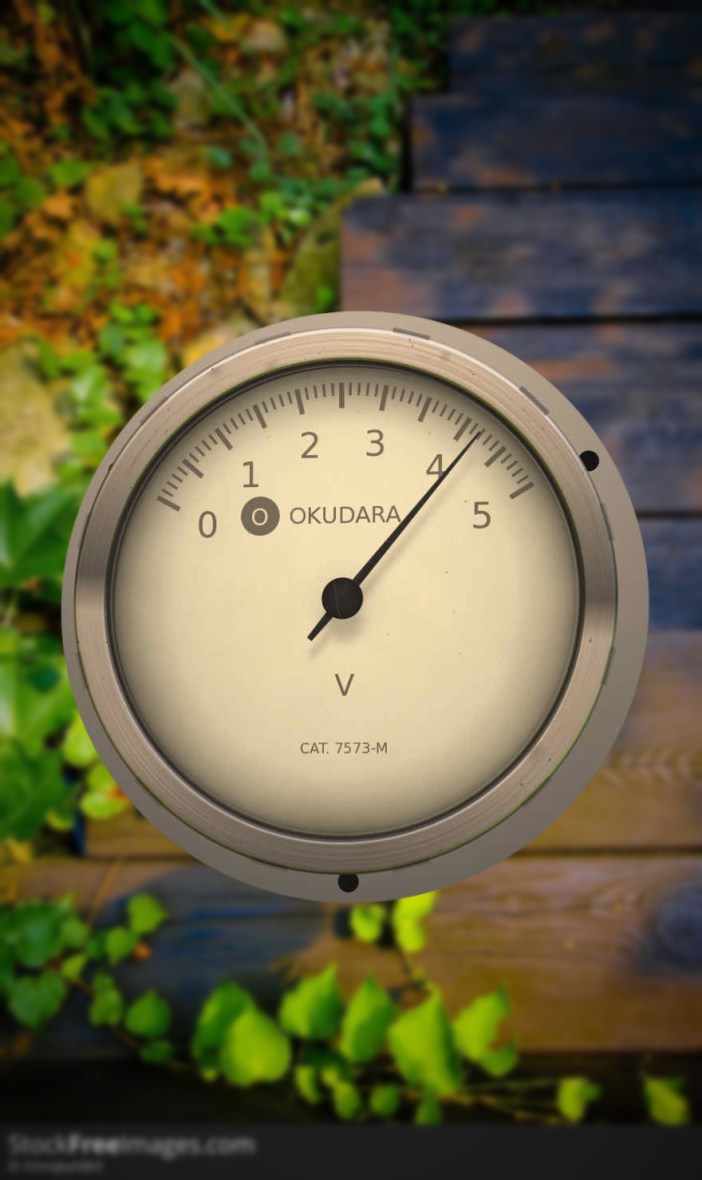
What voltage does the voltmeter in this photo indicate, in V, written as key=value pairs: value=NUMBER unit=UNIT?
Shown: value=4.2 unit=V
